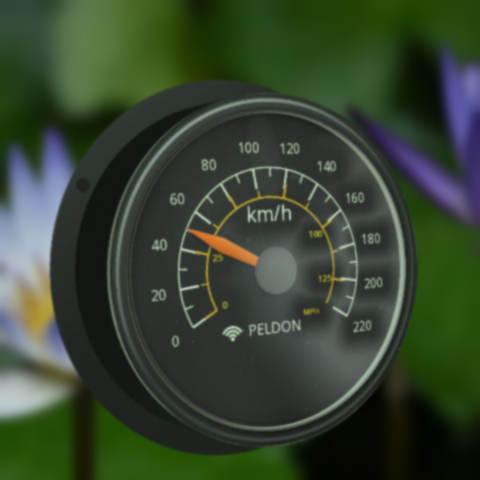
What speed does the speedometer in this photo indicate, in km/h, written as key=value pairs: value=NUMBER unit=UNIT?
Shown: value=50 unit=km/h
